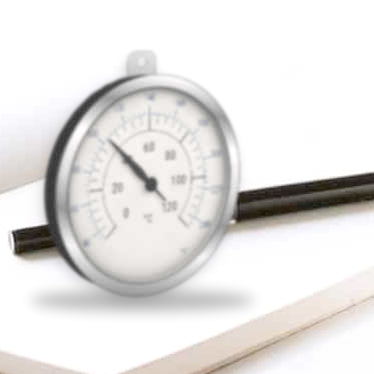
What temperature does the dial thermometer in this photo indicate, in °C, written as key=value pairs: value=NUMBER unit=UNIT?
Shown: value=40 unit=°C
